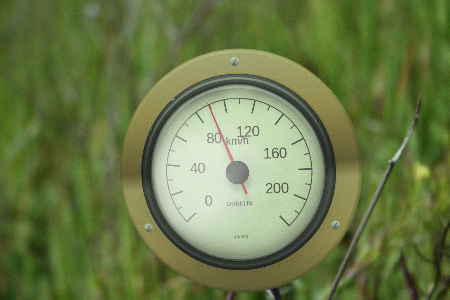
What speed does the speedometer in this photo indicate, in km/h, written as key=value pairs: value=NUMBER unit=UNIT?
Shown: value=90 unit=km/h
